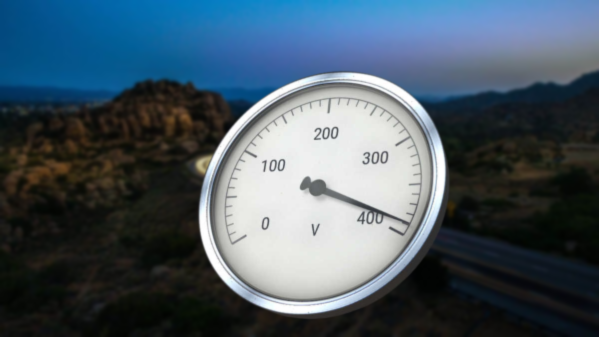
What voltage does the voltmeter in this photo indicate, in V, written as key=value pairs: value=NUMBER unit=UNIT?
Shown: value=390 unit=V
